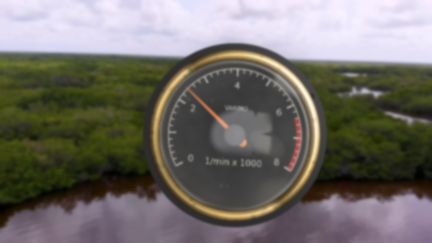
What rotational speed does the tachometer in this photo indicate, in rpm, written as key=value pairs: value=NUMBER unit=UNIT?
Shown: value=2400 unit=rpm
